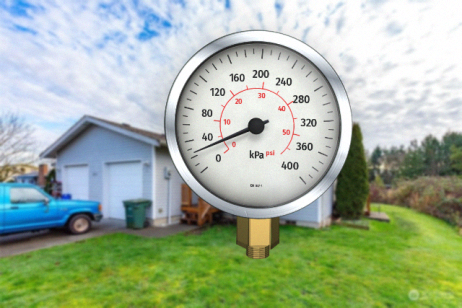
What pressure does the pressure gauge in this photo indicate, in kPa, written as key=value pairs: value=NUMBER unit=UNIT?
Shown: value=25 unit=kPa
